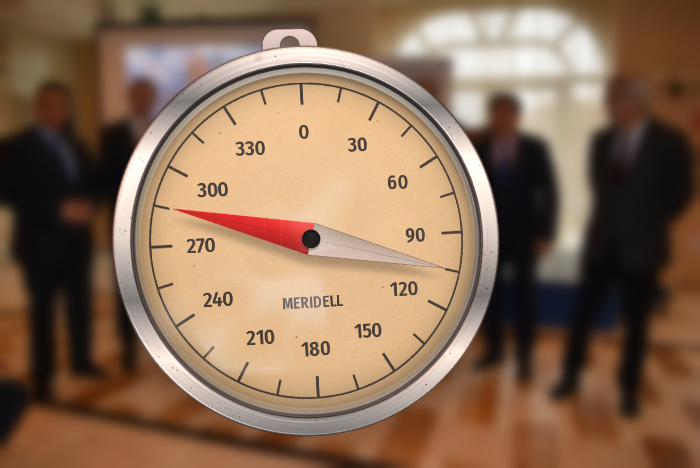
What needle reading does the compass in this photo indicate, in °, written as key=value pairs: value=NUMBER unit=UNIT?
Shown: value=285 unit=°
